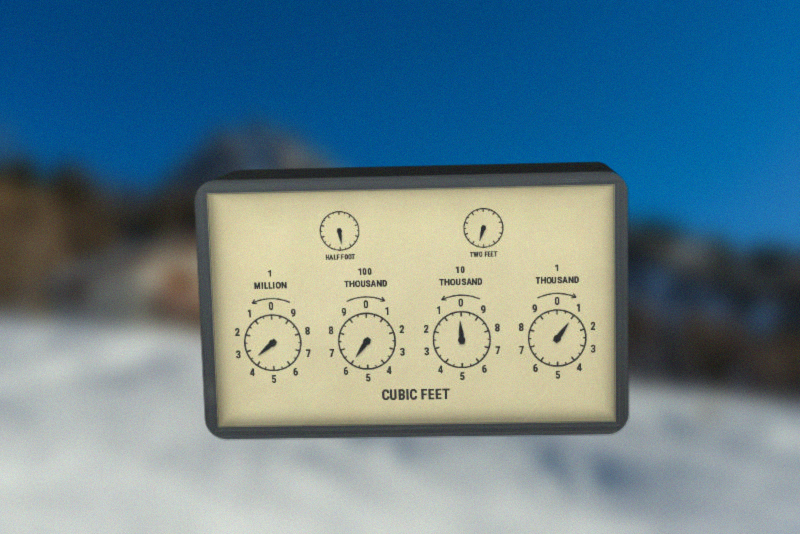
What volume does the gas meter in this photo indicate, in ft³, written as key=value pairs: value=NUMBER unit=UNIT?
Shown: value=360100 unit=ft³
